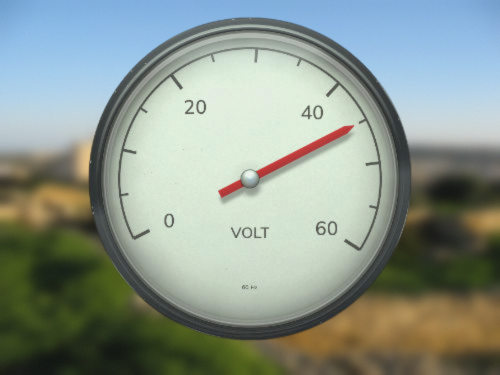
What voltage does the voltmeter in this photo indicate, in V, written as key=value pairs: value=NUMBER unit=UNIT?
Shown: value=45 unit=V
